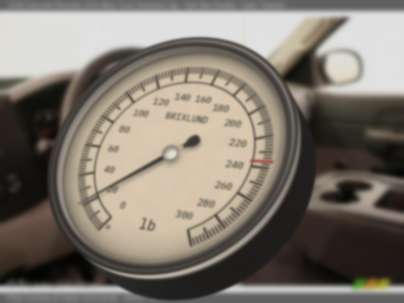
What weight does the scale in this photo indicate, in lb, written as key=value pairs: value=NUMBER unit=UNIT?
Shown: value=20 unit=lb
